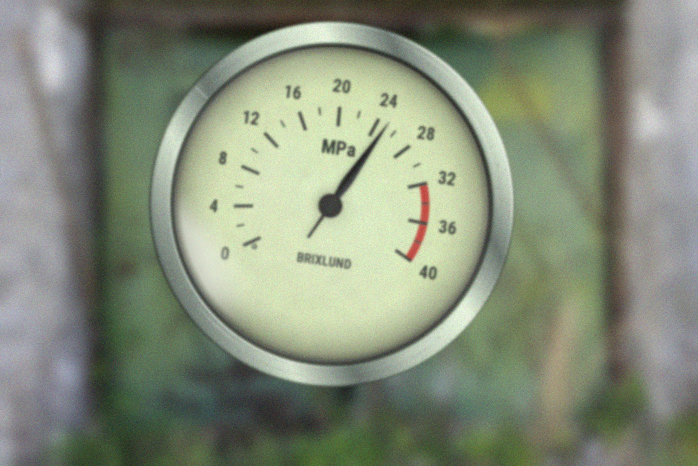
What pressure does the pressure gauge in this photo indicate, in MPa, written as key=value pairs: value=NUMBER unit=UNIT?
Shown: value=25 unit=MPa
